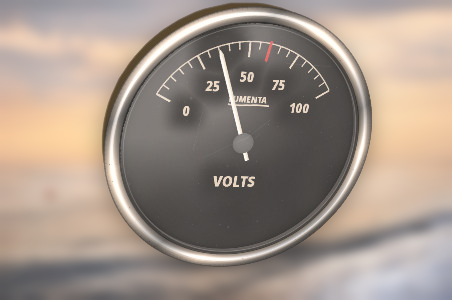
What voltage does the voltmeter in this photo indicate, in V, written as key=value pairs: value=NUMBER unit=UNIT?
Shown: value=35 unit=V
